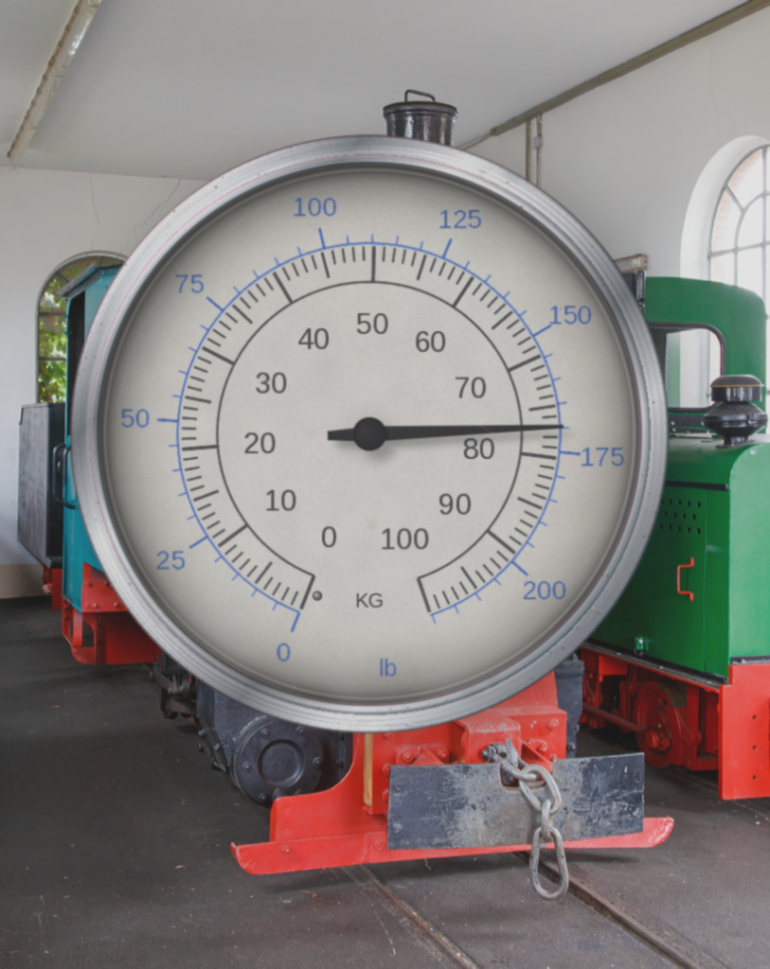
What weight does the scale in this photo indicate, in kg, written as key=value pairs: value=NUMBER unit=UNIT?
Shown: value=77 unit=kg
